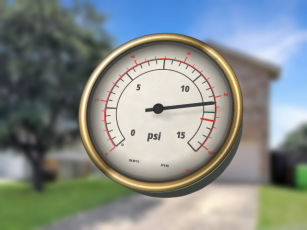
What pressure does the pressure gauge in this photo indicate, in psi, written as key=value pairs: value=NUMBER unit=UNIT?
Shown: value=12 unit=psi
